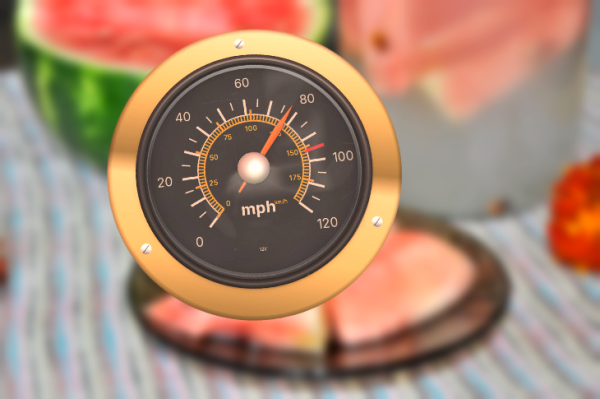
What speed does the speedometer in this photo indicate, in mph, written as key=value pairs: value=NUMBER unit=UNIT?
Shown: value=77.5 unit=mph
